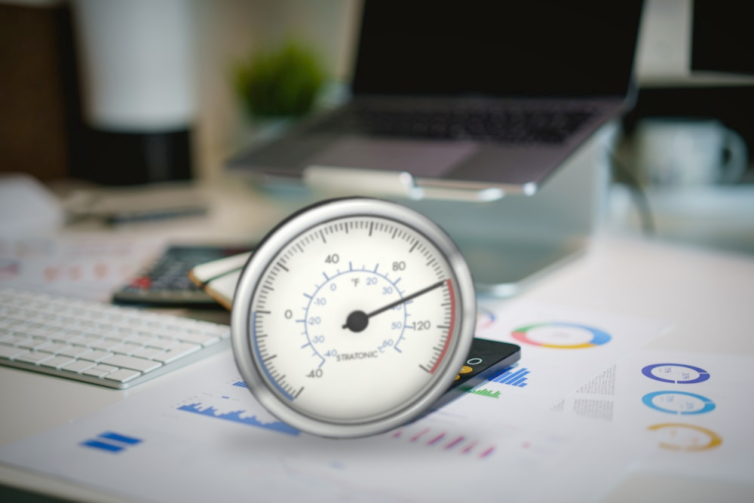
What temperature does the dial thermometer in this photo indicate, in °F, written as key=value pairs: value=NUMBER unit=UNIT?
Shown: value=100 unit=°F
